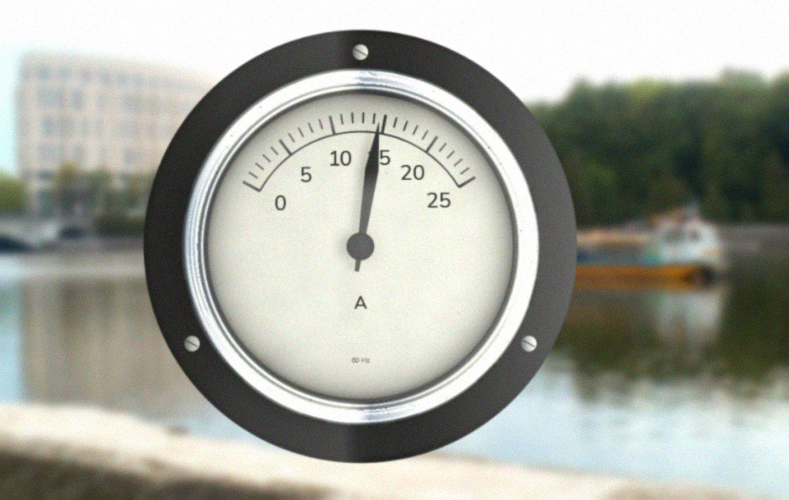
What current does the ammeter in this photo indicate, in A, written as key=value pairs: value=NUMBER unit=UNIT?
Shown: value=14.5 unit=A
